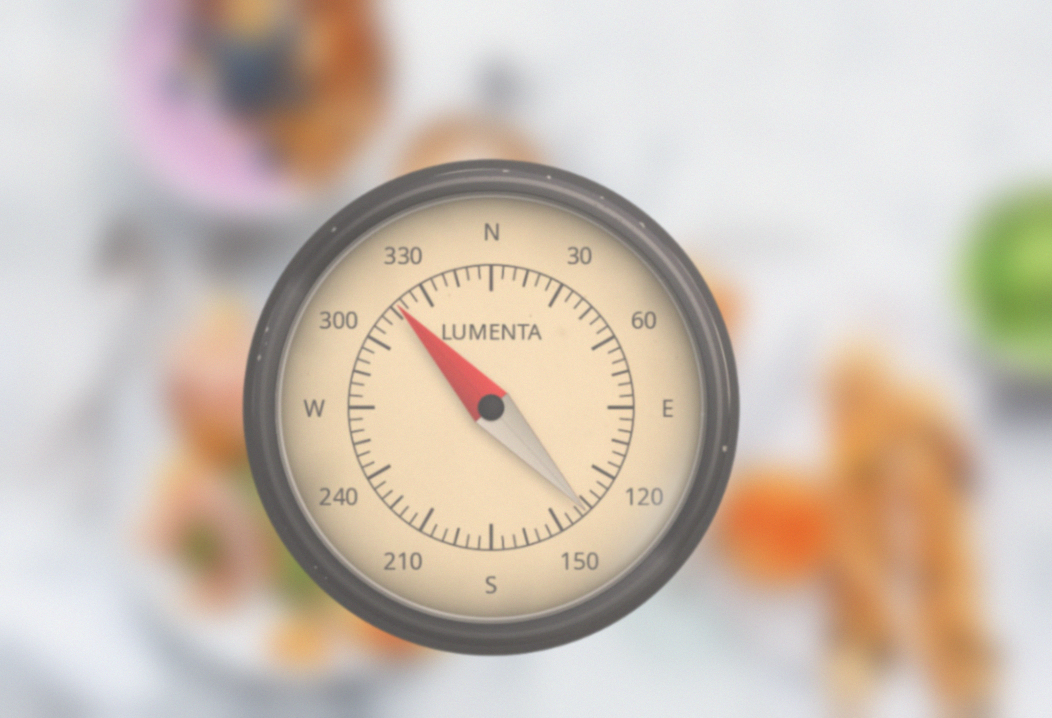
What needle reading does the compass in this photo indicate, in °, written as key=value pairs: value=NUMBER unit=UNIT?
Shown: value=317.5 unit=°
